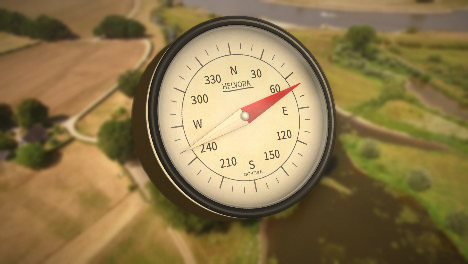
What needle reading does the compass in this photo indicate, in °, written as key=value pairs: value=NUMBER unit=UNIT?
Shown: value=70 unit=°
